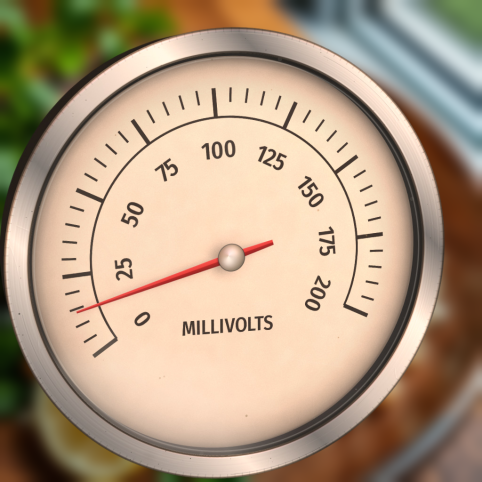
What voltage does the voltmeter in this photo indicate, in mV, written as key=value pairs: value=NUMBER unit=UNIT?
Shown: value=15 unit=mV
